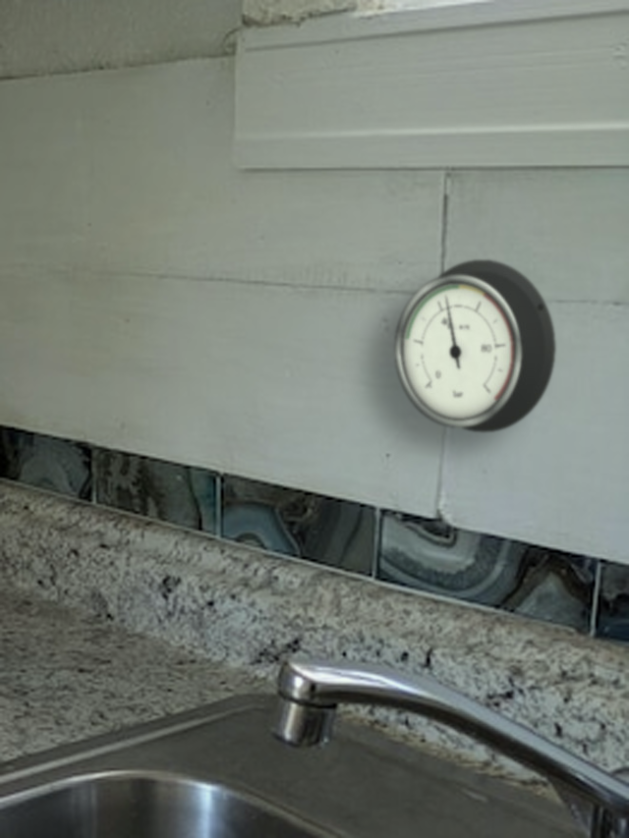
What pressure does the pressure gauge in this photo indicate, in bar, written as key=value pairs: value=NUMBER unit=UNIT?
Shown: value=45 unit=bar
